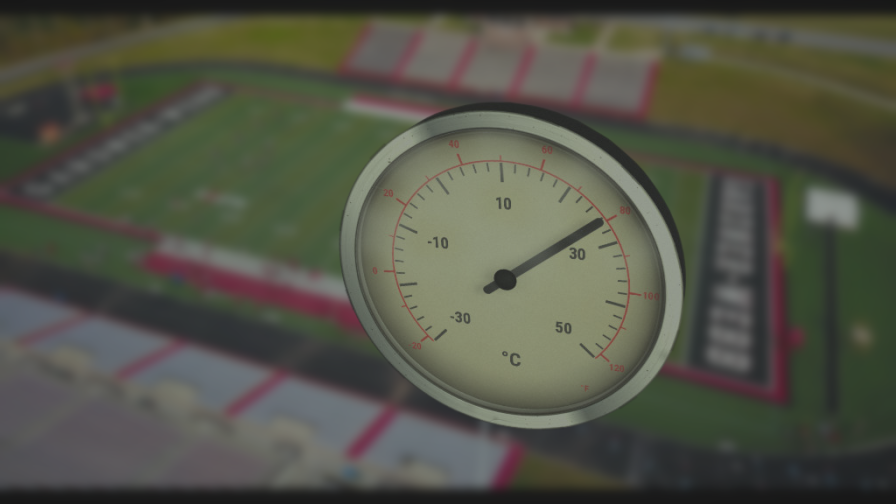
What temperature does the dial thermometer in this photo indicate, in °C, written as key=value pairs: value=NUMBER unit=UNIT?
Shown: value=26 unit=°C
